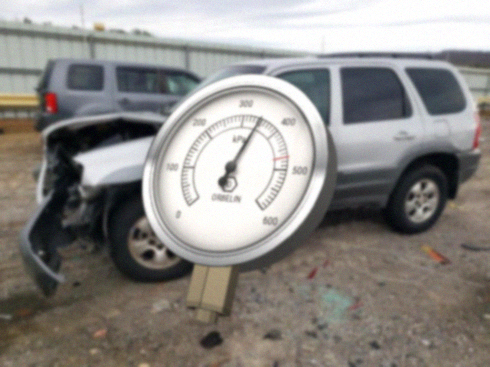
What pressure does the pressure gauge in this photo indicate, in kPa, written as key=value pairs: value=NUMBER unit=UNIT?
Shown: value=350 unit=kPa
